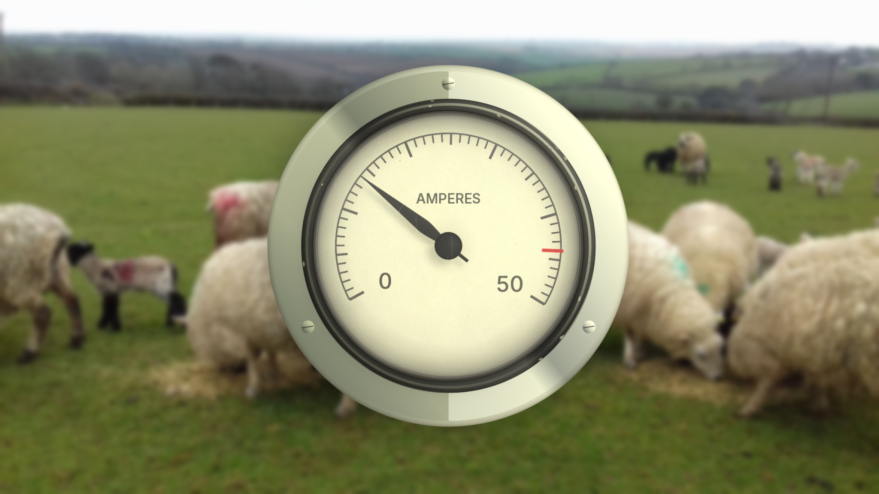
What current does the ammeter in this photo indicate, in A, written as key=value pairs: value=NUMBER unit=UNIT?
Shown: value=14 unit=A
